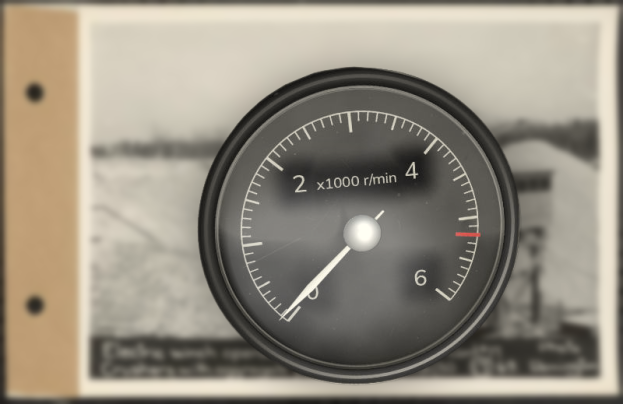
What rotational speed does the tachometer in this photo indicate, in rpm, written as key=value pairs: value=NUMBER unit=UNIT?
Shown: value=100 unit=rpm
